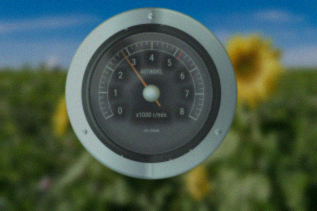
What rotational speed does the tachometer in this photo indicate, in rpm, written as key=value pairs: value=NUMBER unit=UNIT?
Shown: value=2800 unit=rpm
